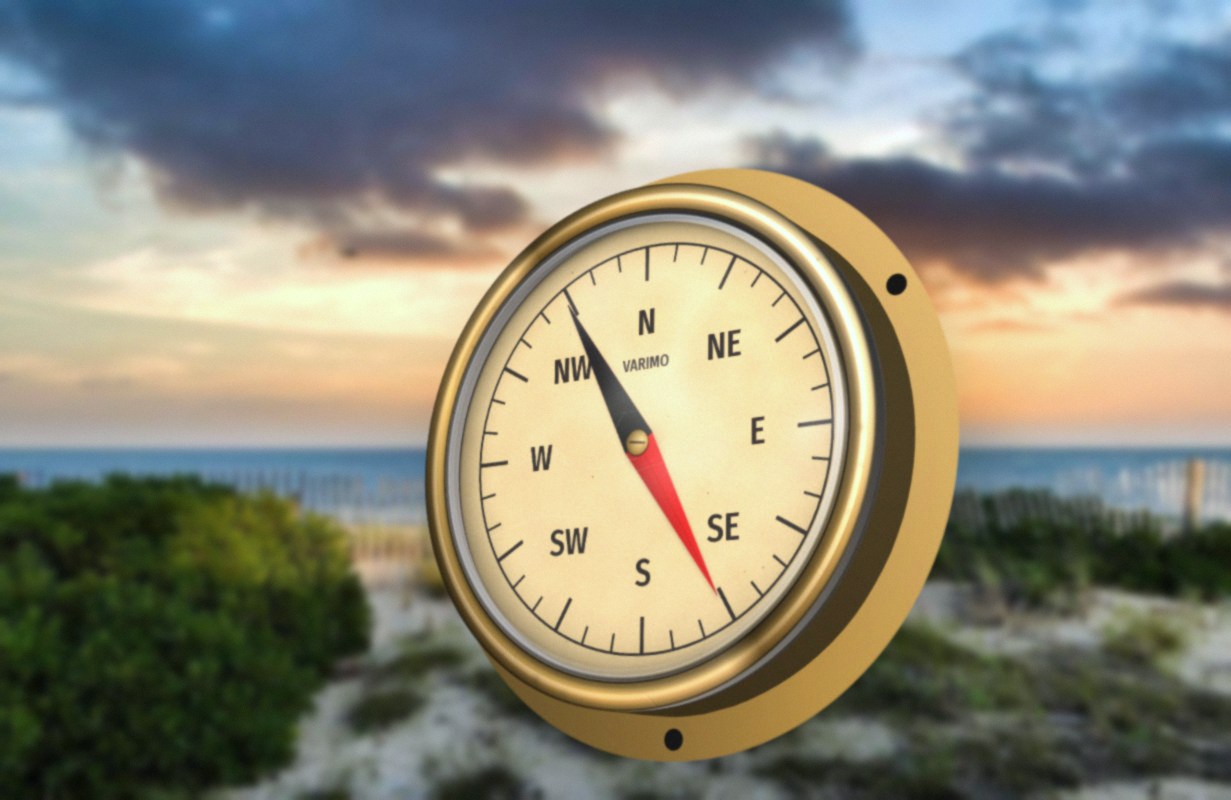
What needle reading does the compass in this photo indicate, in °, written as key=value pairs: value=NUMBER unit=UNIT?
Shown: value=150 unit=°
